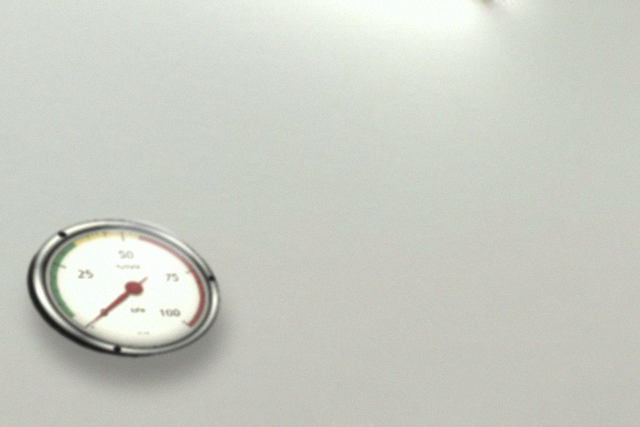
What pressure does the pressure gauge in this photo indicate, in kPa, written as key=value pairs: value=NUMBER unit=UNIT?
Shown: value=0 unit=kPa
